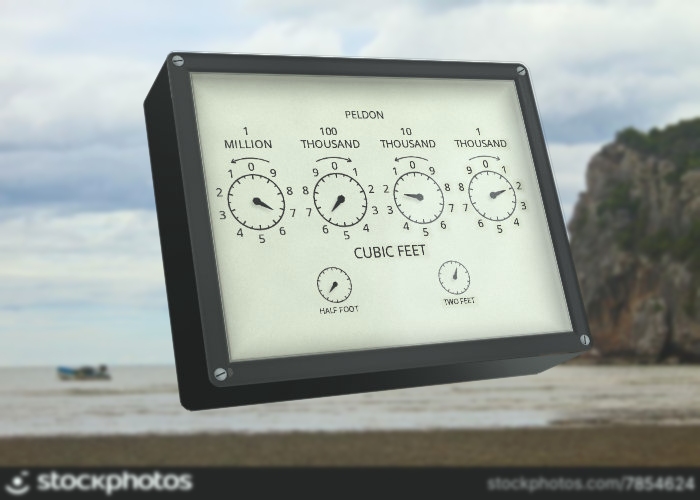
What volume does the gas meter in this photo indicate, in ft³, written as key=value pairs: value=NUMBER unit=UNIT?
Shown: value=662200 unit=ft³
